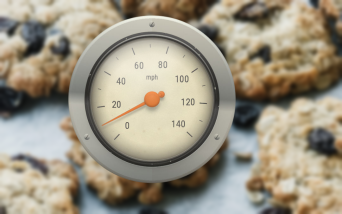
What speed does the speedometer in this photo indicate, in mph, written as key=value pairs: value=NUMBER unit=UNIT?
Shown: value=10 unit=mph
